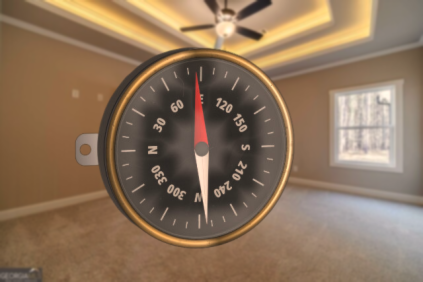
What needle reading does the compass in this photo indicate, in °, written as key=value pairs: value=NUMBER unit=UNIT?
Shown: value=85 unit=°
